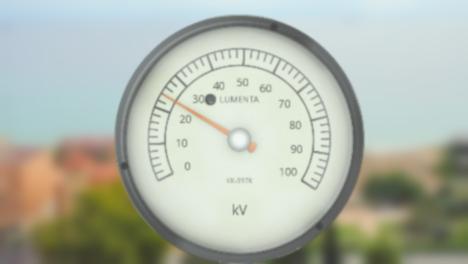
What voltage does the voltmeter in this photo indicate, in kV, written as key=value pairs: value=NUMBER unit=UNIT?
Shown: value=24 unit=kV
